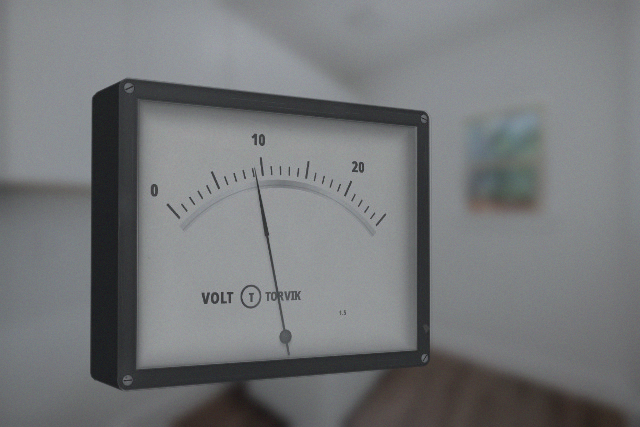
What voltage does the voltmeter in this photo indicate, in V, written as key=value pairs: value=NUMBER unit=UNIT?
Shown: value=9 unit=V
